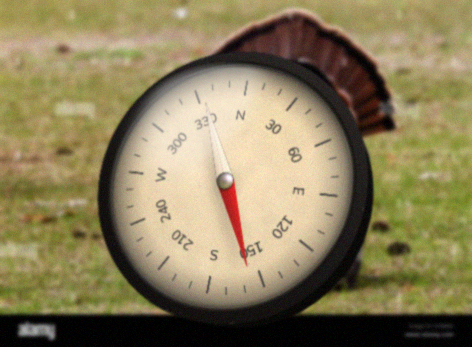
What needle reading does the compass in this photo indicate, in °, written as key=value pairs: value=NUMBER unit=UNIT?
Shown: value=155 unit=°
